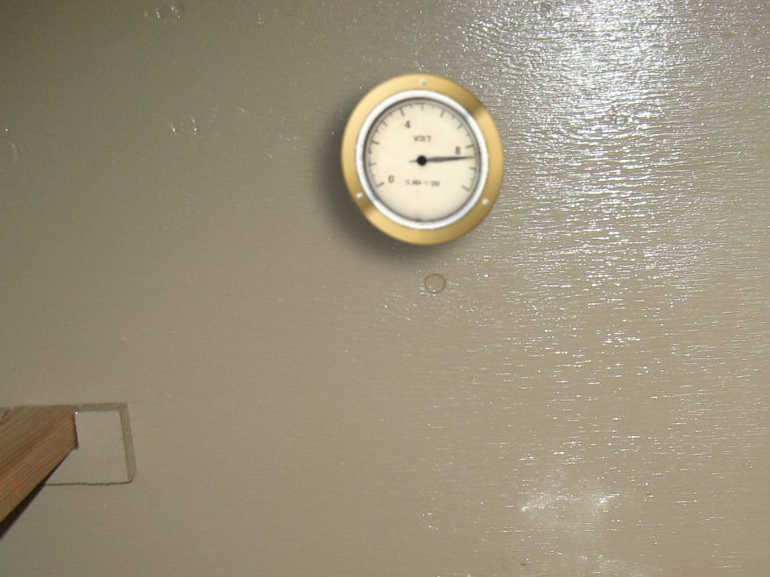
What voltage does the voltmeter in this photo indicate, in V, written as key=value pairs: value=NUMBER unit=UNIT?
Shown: value=8.5 unit=V
